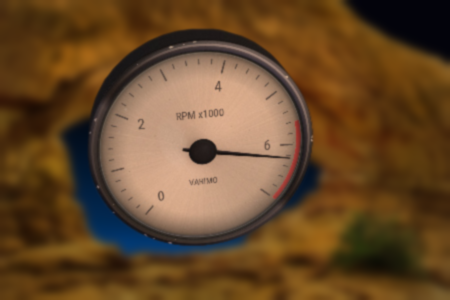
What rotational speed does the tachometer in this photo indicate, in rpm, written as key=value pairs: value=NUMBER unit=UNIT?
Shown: value=6200 unit=rpm
